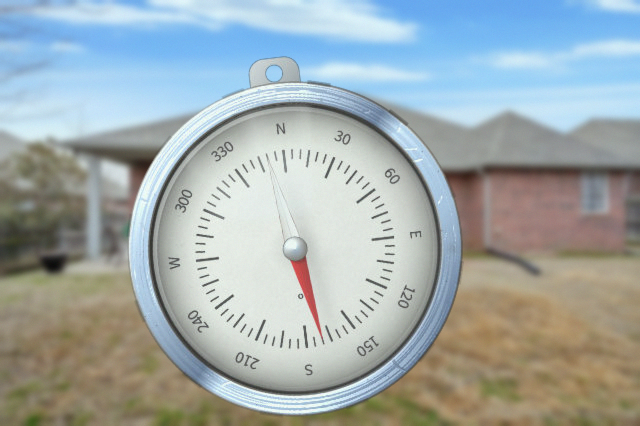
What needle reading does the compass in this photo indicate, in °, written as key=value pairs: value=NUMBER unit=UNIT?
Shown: value=170 unit=°
